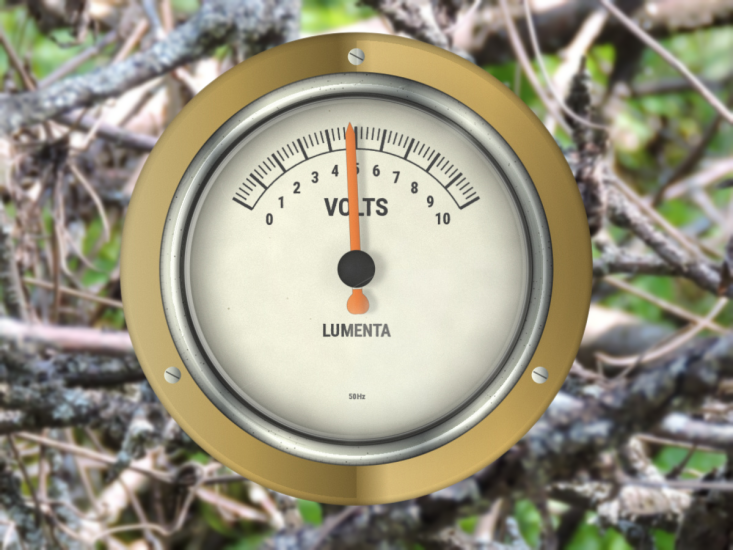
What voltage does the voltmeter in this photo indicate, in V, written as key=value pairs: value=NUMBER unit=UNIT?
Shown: value=4.8 unit=V
